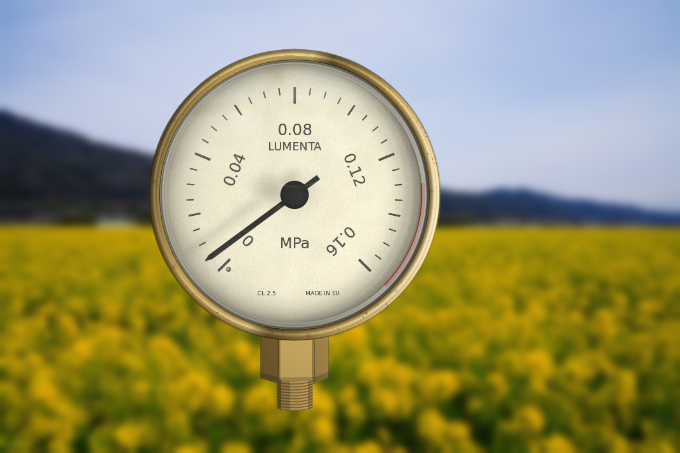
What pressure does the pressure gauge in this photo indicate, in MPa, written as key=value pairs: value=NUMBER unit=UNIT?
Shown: value=0.005 unit=MPa
